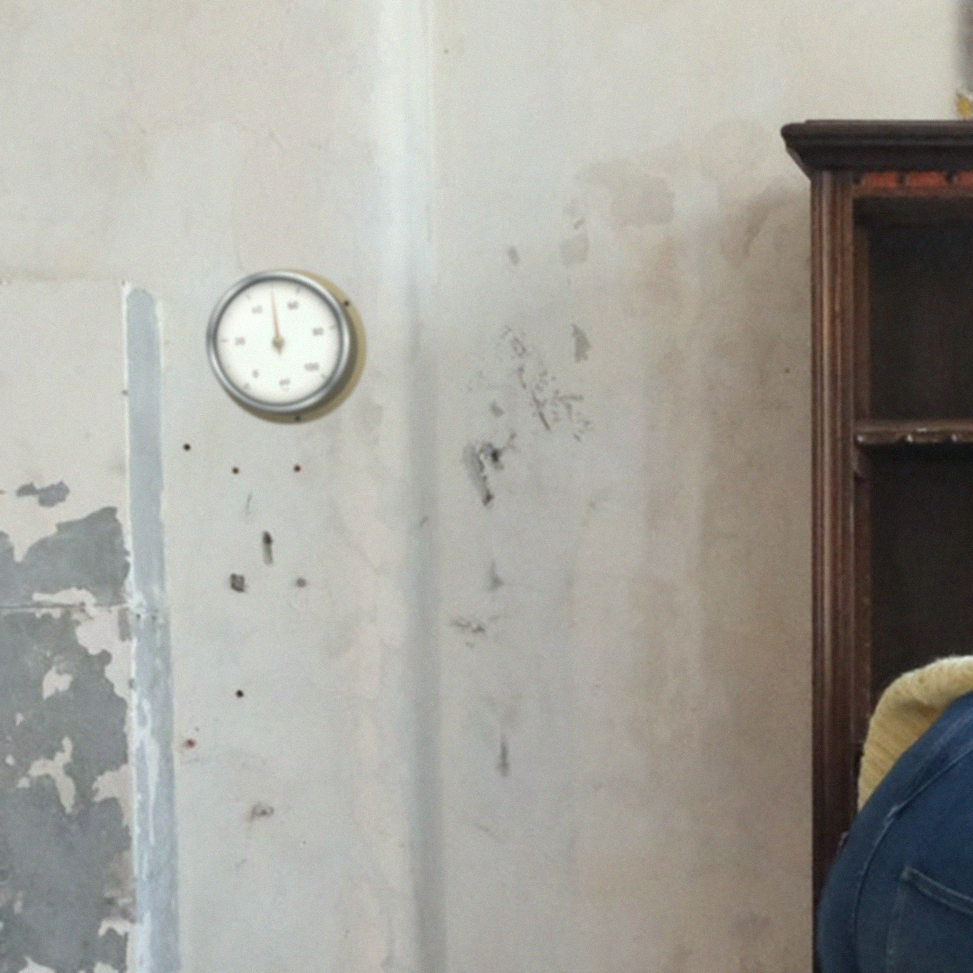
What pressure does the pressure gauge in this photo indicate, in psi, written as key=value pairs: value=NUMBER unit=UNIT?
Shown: value=50 unit=psi
